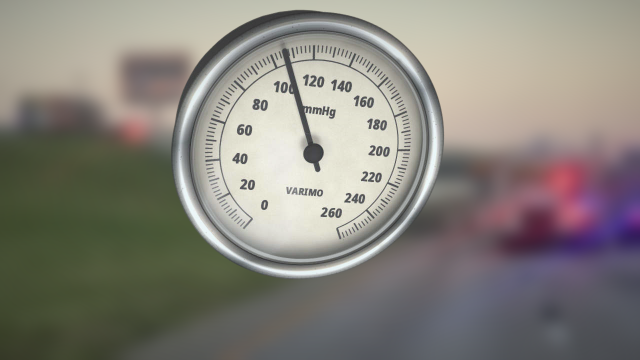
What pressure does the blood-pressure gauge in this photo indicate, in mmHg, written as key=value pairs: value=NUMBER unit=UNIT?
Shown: value=106 unit=mmHg
